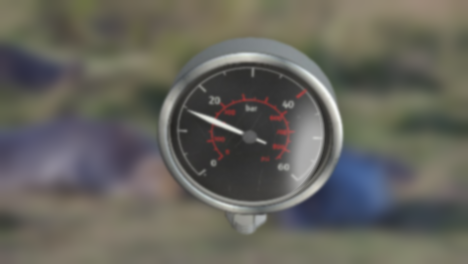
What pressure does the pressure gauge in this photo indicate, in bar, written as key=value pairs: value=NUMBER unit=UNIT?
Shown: value=15 unit=bar
